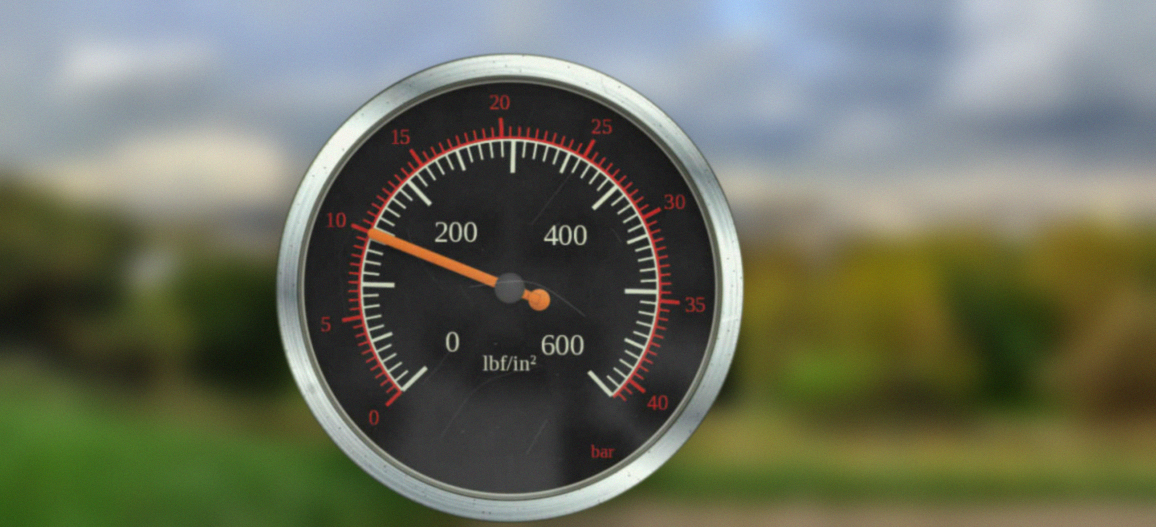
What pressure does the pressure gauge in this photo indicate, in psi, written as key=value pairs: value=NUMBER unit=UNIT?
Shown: value=145 unit=psi
